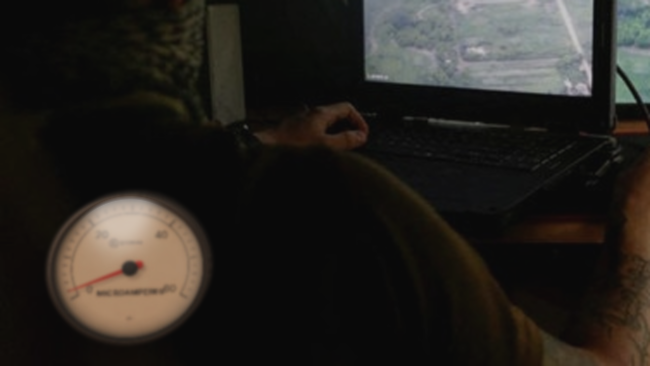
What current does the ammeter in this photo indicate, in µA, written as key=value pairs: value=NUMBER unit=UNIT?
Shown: value=2 unit=µA
